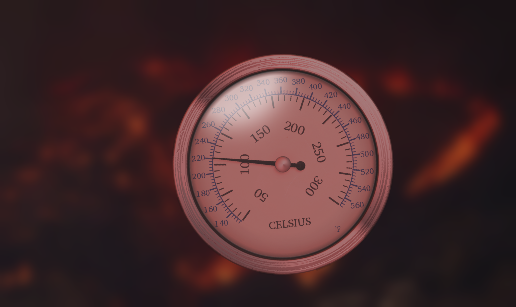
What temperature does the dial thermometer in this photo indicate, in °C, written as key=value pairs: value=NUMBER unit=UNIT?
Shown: value=105 unit=°C
